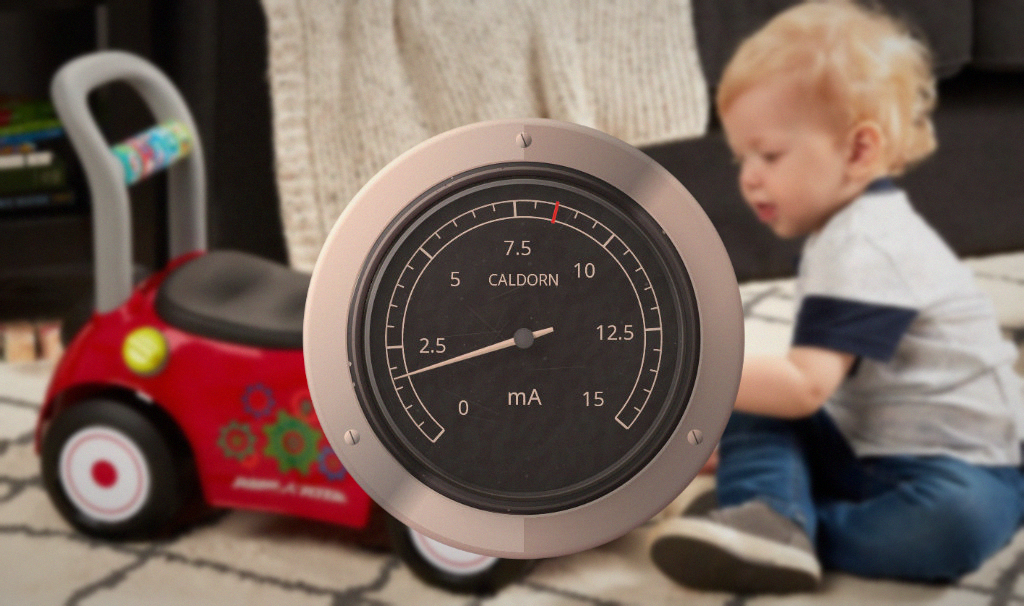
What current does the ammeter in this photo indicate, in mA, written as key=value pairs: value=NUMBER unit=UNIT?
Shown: value=1.75 unit=mA
